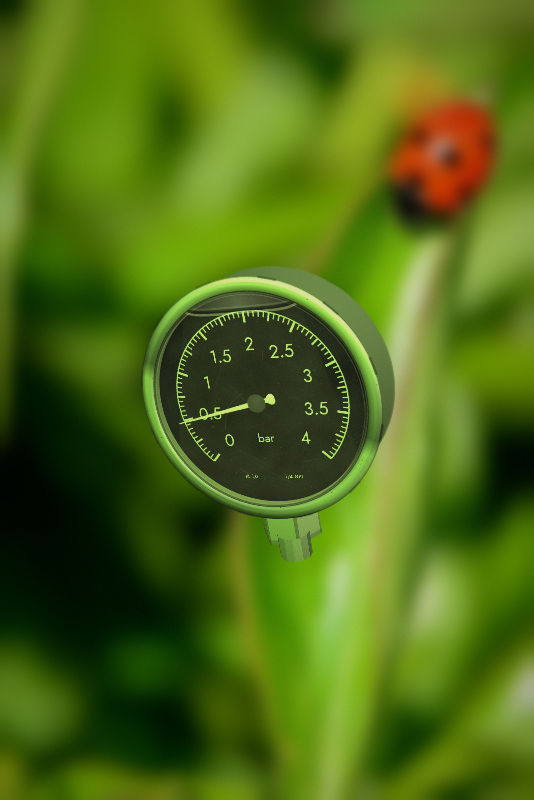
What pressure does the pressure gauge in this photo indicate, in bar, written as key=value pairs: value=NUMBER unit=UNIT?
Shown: value=0.5 unit=bar
